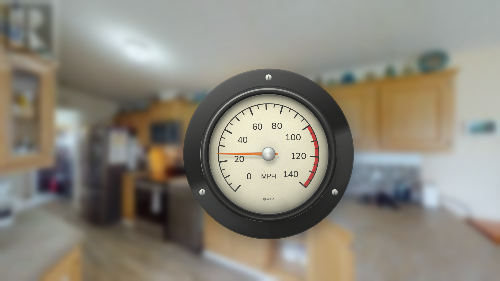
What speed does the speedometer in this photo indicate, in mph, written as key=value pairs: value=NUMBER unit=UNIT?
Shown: value=25 unit=mph
